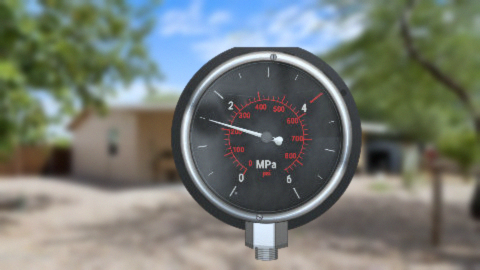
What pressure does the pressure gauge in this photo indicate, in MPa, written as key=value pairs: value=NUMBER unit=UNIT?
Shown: value=1.5 unit=MPa
